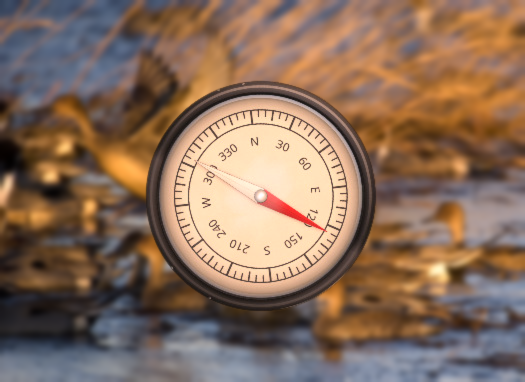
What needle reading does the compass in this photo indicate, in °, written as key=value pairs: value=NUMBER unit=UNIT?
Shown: value=125 unit=°
